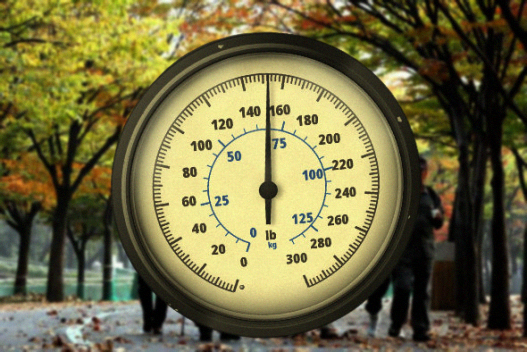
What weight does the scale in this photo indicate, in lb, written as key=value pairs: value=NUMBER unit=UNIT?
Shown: value=152 unit=lb
